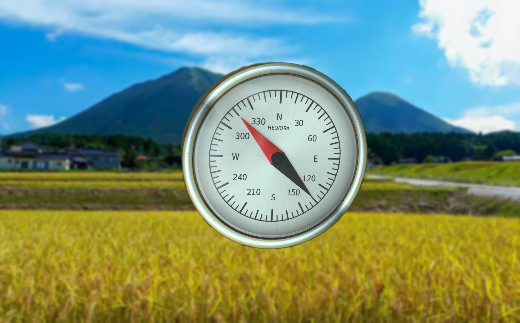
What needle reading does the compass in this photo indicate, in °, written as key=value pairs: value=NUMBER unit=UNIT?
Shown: value=315 unit=°
